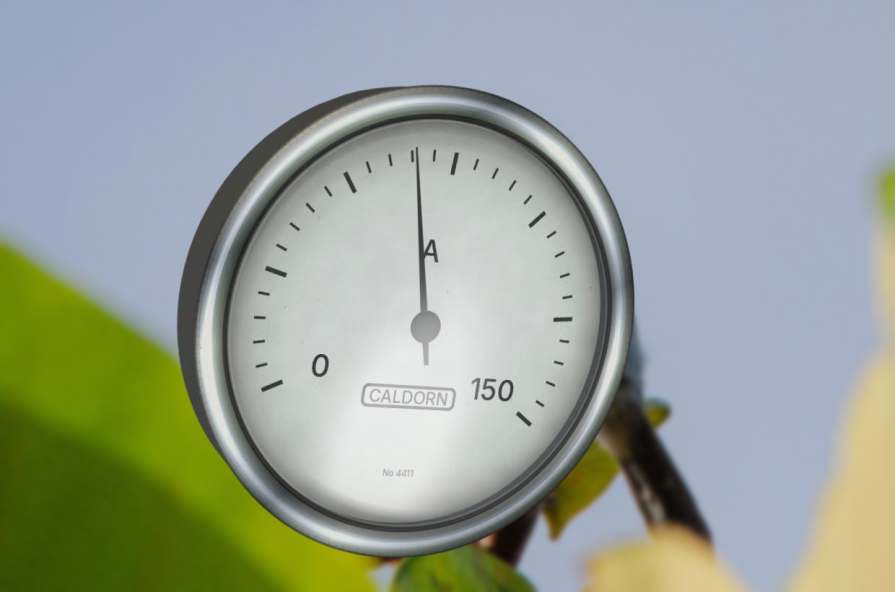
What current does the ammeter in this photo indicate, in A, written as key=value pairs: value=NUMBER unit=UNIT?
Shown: value=65 unit=A
